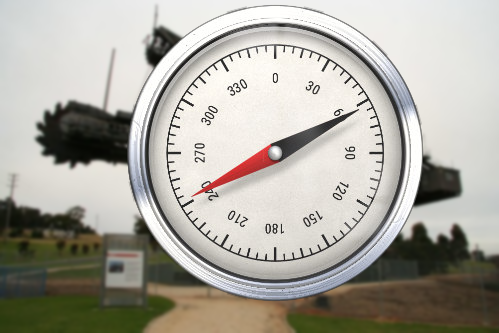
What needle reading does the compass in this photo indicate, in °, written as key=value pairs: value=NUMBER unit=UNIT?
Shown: value=242.5 unit=°
